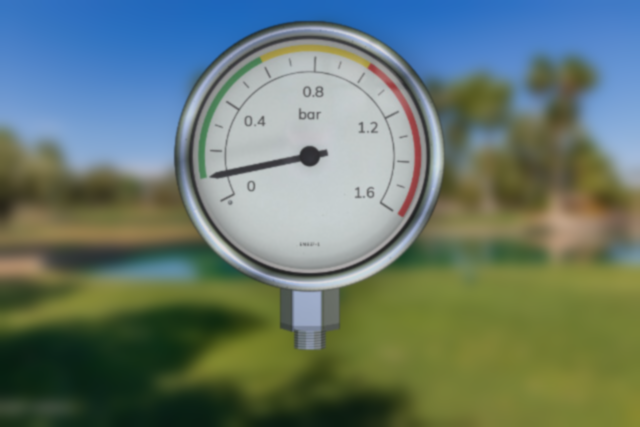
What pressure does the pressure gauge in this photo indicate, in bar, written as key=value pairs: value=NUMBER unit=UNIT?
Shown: value=0.1 unit=bar
